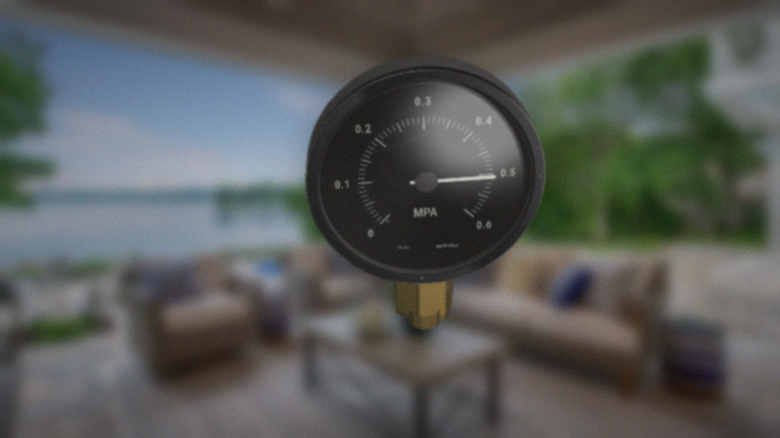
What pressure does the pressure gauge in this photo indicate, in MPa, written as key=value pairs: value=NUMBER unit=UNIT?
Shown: value=0.5 unit=MPa
